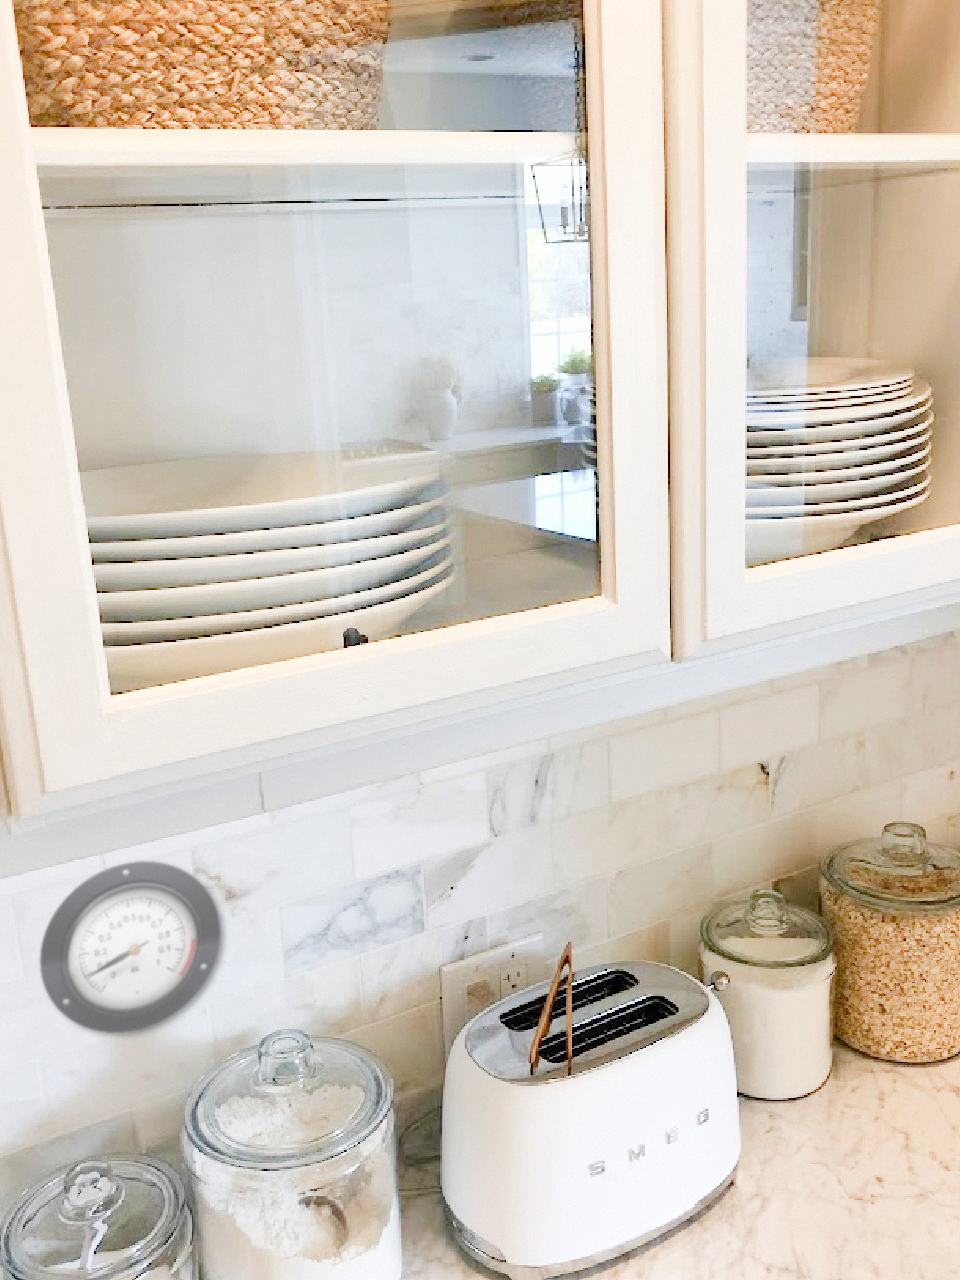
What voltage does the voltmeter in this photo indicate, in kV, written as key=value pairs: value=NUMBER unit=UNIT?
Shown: value=0.1 unit=kV
